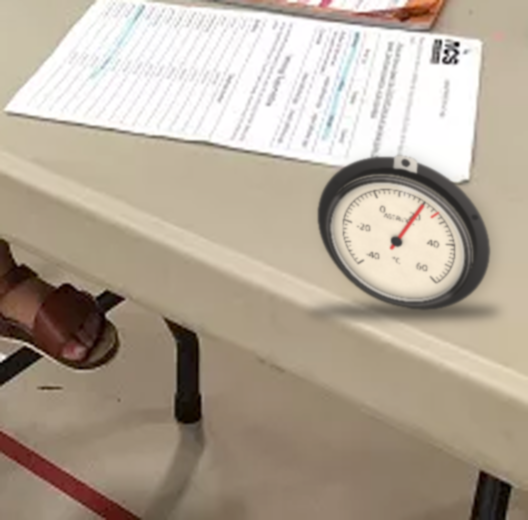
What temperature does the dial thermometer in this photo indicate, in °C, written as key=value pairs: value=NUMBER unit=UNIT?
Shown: value=20 unit=°C
